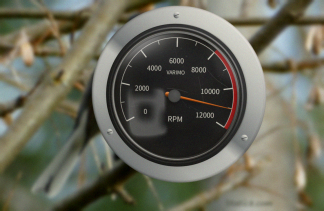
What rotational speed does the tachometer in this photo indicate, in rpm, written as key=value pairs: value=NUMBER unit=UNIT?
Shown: value=11000 unit=rpm
